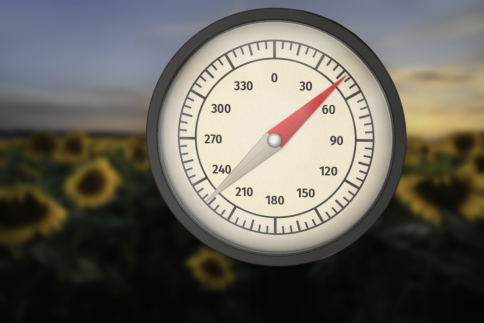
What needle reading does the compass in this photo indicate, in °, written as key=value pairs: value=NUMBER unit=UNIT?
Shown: value=47.5 unit=°
